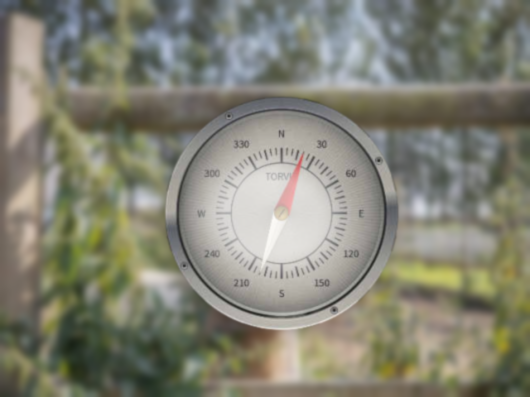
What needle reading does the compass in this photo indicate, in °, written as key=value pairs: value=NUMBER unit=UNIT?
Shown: value=20 unit=°
